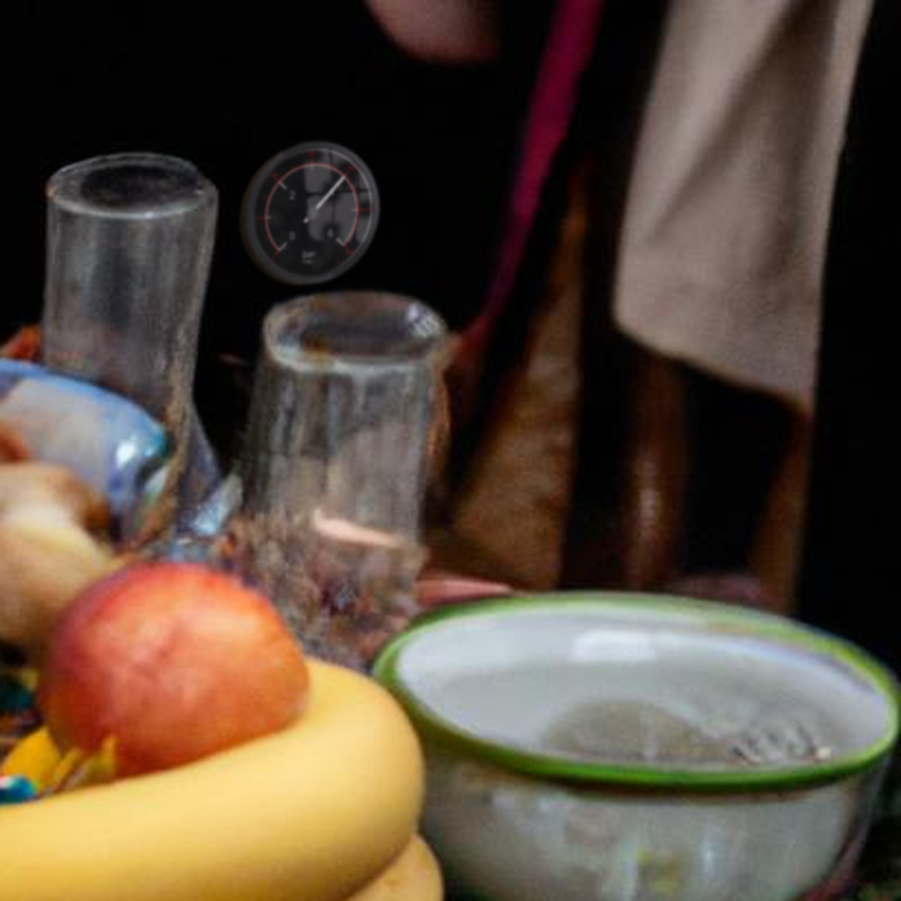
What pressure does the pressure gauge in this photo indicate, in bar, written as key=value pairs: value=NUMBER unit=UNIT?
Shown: value=4 unit=bar
